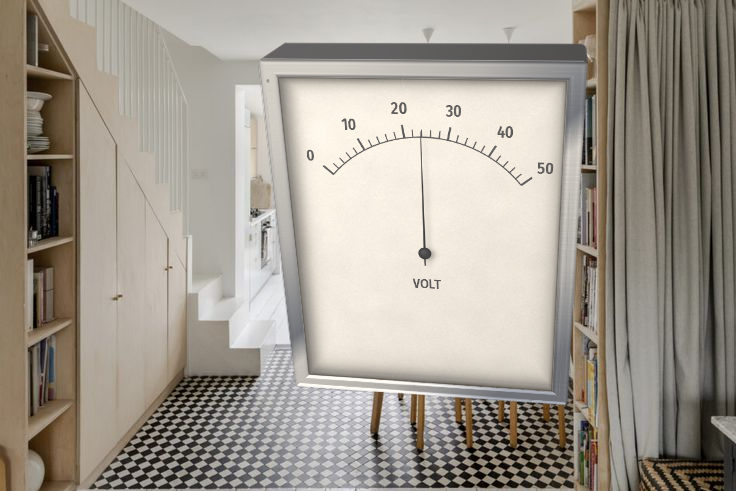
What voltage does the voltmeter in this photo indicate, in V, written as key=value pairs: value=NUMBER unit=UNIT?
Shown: value=24 unit=V
